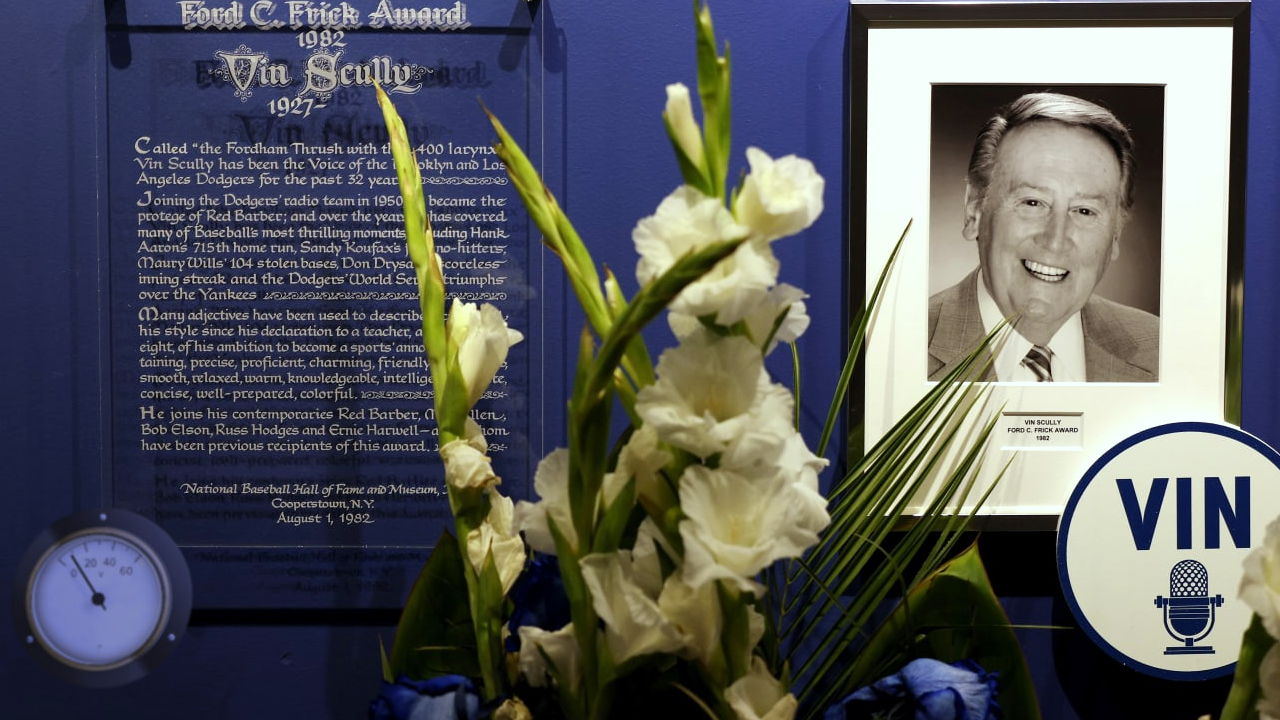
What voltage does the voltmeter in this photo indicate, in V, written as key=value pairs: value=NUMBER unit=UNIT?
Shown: value=10 unit=V
